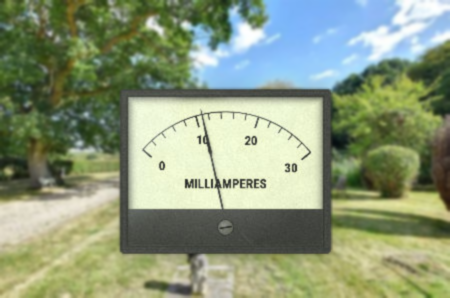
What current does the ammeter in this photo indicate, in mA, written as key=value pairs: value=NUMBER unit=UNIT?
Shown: value=11 unit=mA
